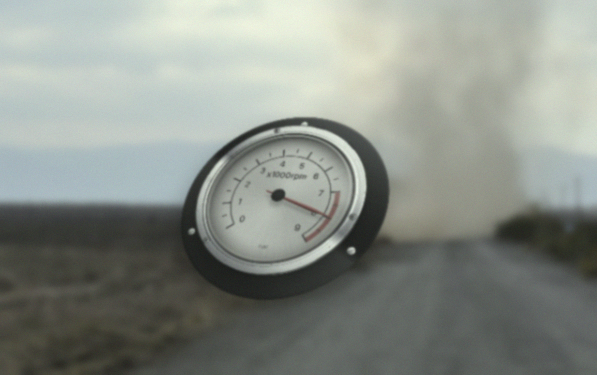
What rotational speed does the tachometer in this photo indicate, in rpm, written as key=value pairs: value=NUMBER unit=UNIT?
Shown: value=8000 unit=rpm
